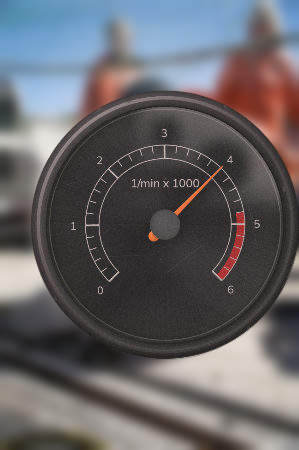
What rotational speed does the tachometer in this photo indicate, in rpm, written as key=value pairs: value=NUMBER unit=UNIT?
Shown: value=4000 unit=rpm
